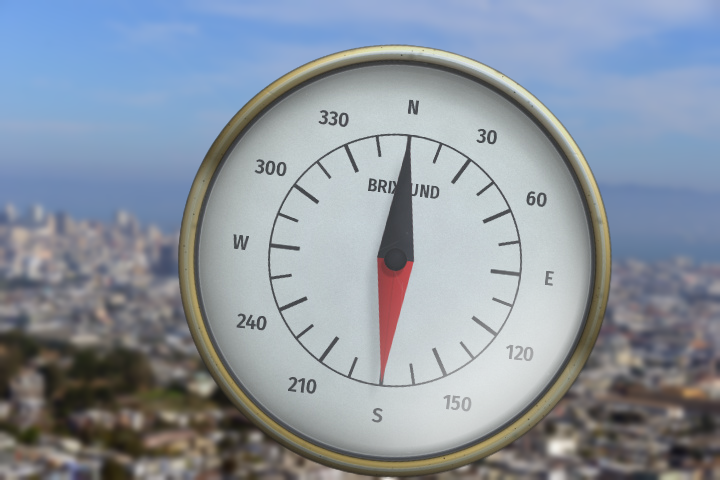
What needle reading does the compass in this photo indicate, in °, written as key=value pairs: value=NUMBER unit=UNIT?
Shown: value=180 unit=°
